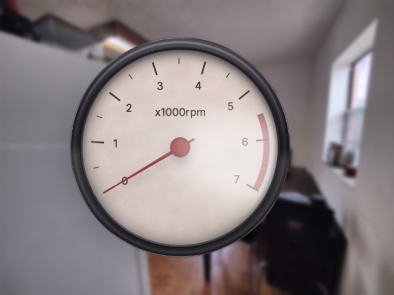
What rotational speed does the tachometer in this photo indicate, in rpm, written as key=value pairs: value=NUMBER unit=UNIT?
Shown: value=0 unit=rpm
